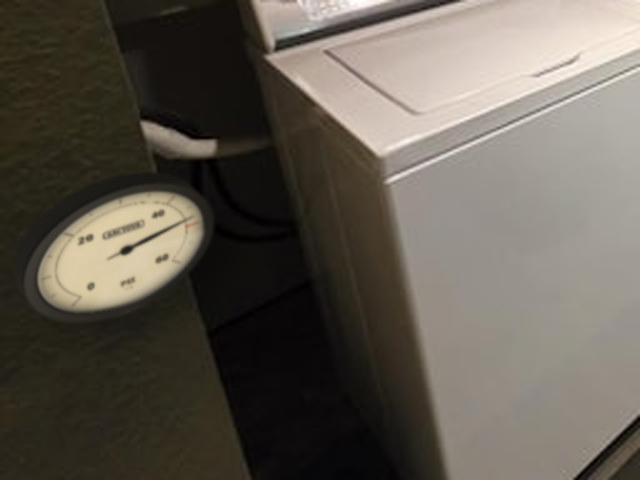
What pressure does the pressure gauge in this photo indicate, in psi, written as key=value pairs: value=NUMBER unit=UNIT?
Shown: value=47.5 unit=psi
